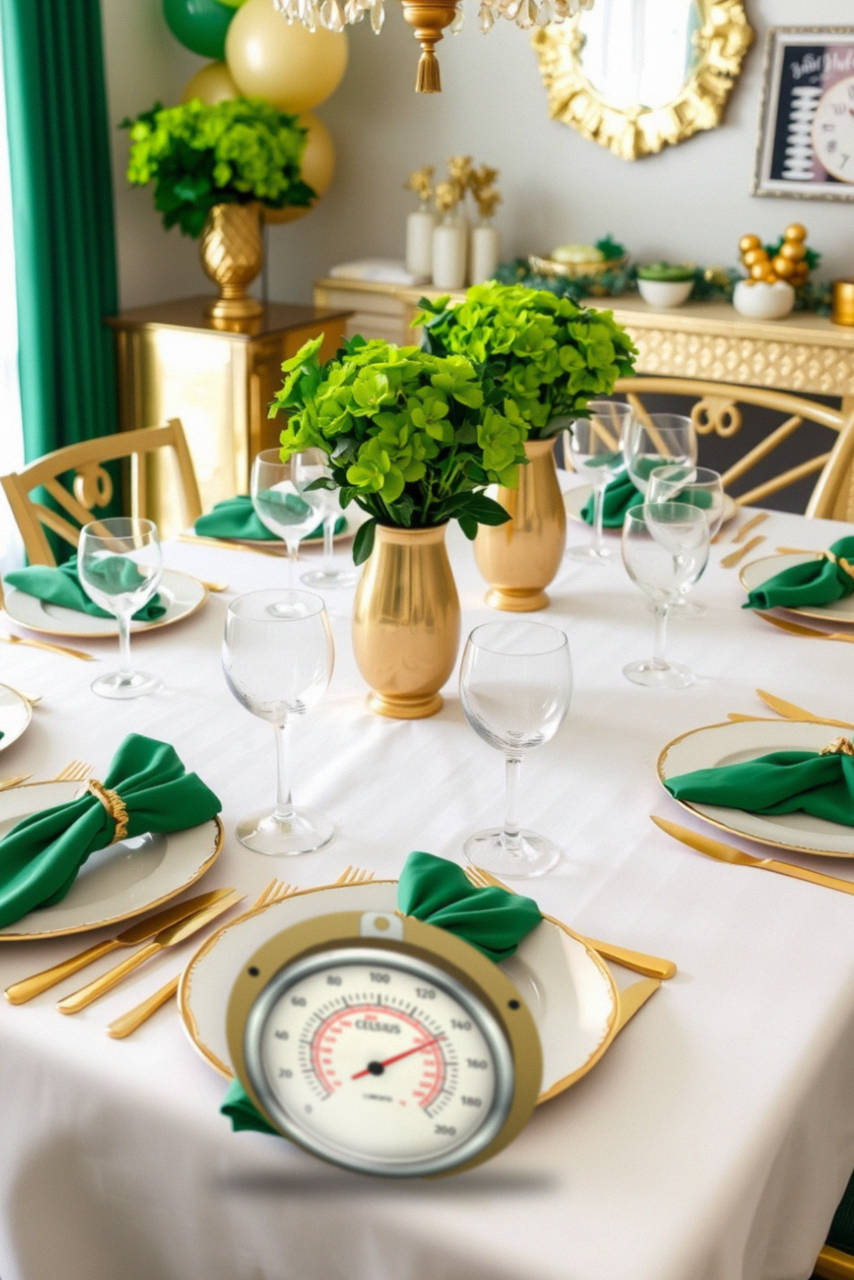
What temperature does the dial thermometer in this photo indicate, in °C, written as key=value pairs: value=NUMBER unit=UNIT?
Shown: value=140 unit=°C
